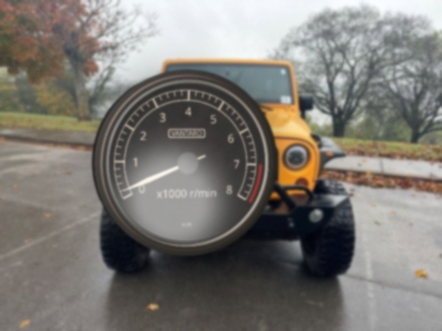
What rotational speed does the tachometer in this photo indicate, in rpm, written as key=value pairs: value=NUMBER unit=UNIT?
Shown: value=200 unit=rpm
